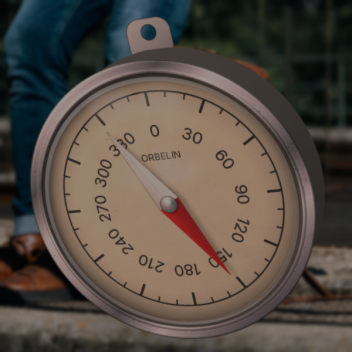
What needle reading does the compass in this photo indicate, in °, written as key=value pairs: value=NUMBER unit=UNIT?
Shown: value=150 unit=°
